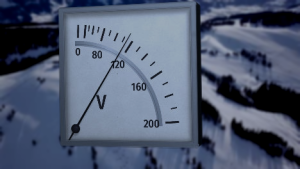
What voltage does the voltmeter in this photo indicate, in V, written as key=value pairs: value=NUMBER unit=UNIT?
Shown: value=115 unit=V
